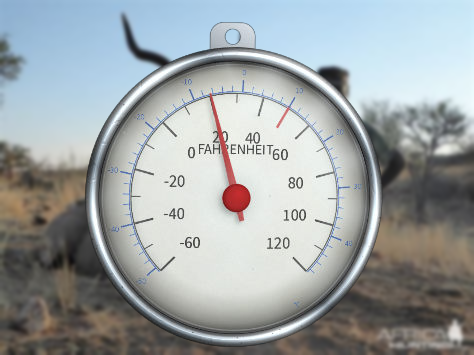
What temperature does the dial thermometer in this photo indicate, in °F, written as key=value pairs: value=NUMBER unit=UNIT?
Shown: value=20 unit=°F
